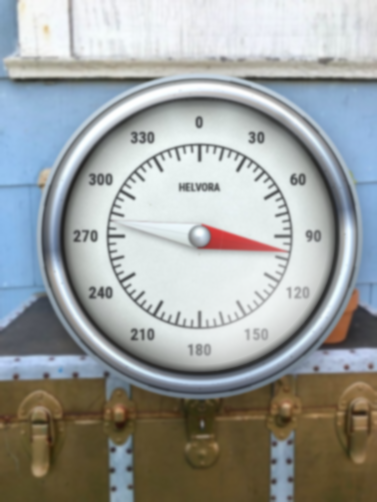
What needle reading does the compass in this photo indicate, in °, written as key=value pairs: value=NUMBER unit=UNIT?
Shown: value=100 unit=°
